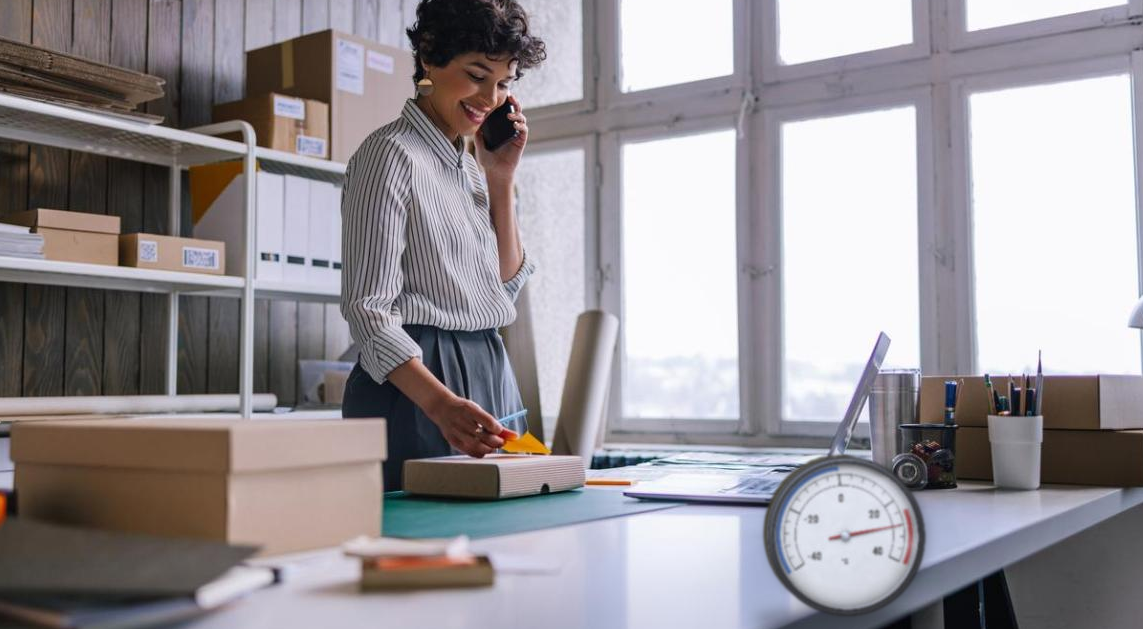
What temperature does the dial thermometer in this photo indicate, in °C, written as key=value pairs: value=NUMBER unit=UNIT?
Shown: value=28 unit=°C
